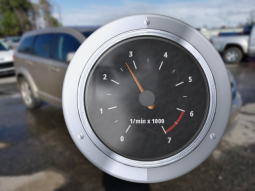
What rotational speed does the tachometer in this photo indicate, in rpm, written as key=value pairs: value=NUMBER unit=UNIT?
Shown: value=2750 unit=rpm
